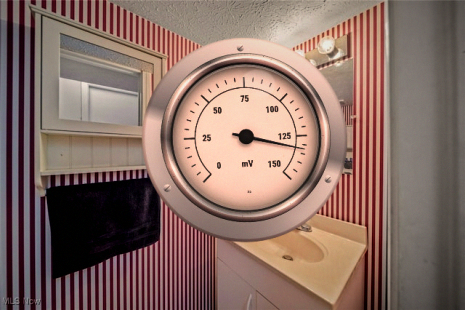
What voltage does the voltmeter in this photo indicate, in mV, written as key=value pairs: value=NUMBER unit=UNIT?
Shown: value=132.5 unit=mV
